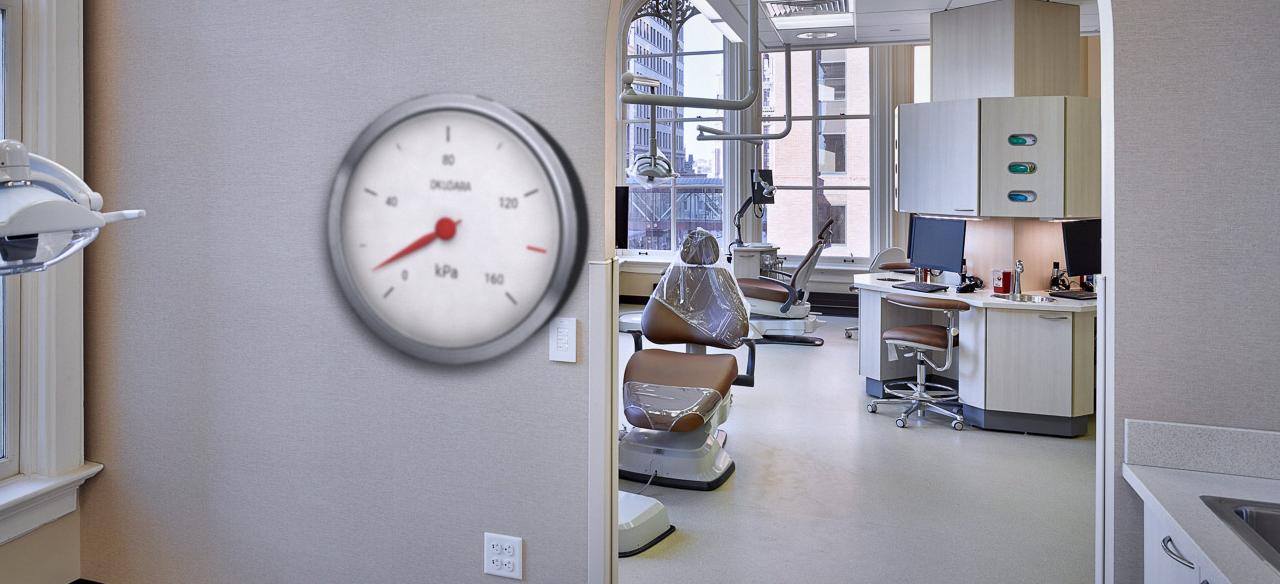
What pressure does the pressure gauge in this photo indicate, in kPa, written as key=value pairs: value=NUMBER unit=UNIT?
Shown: value=10 unit=kPa
